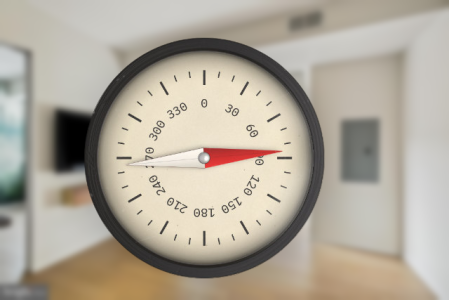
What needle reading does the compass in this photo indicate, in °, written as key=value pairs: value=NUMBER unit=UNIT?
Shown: value=85 unit=°
